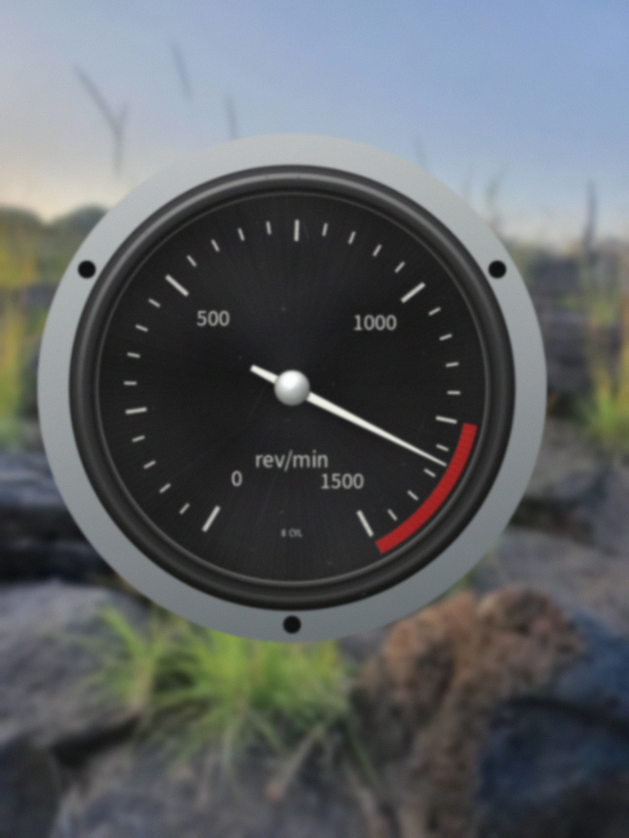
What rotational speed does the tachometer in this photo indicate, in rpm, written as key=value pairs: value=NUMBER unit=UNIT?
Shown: value=1325 unit=rpm
